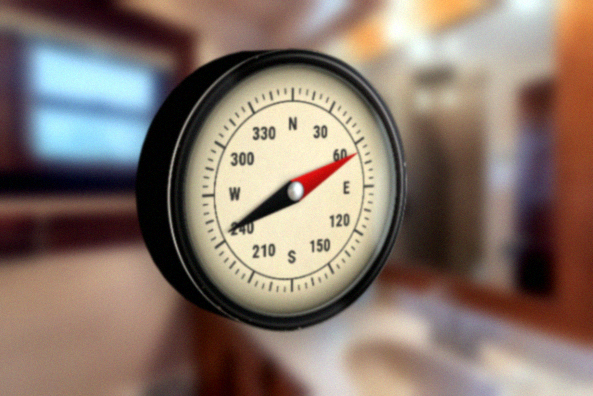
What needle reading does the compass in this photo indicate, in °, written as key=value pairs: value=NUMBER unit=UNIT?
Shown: value=65 unit=°
